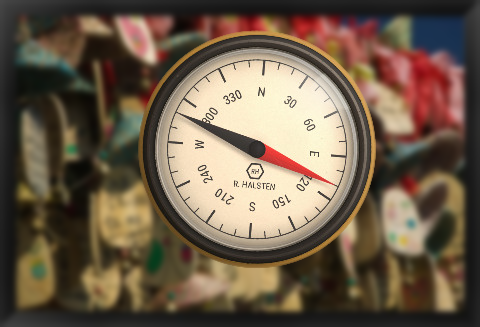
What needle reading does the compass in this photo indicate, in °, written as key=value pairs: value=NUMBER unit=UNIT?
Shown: value=110 unit=°
